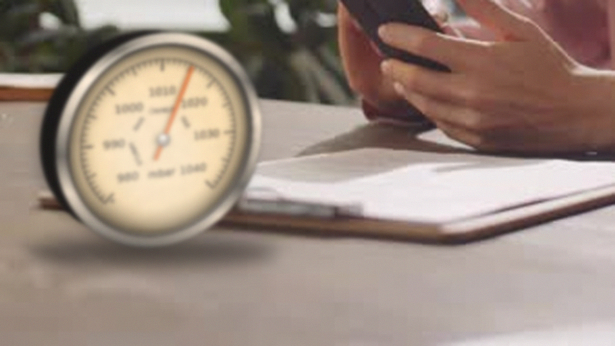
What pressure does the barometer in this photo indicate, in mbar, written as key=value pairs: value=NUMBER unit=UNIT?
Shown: value=1015 unit=mbar
